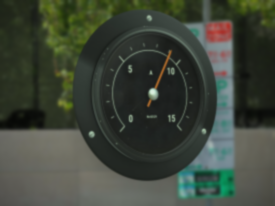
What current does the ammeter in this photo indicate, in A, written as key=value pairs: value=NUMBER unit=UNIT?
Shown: value=9 unit=A
